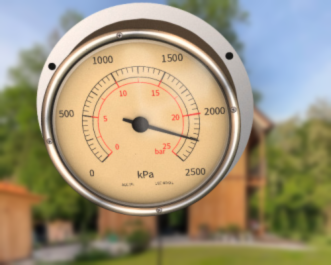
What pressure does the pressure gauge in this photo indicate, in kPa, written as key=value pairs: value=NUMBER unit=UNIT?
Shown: value=2250 unit=kPa
